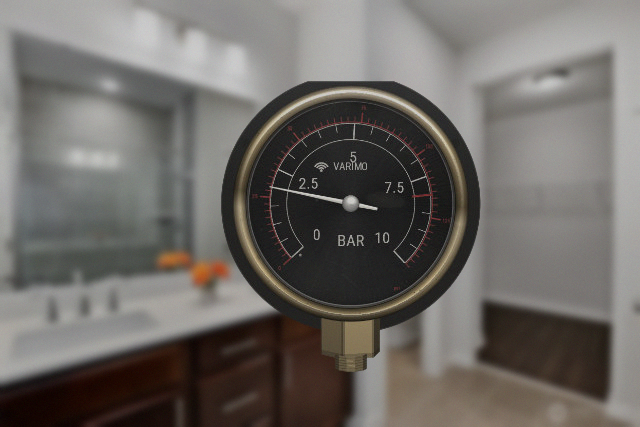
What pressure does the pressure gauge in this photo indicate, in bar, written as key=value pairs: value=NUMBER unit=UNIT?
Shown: value=2 unit=bar
